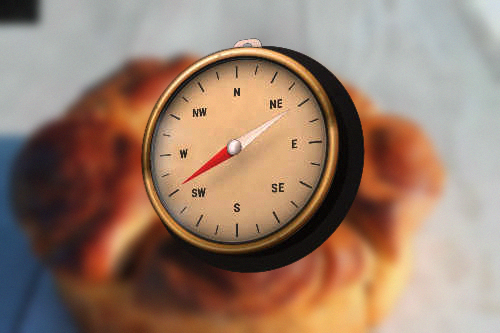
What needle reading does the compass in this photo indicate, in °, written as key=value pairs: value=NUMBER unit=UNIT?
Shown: value=240 unit=°
